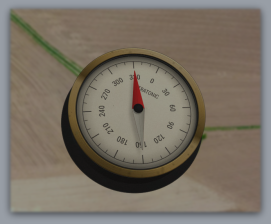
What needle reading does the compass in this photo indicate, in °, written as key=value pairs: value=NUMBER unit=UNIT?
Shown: value=330 unit=°
